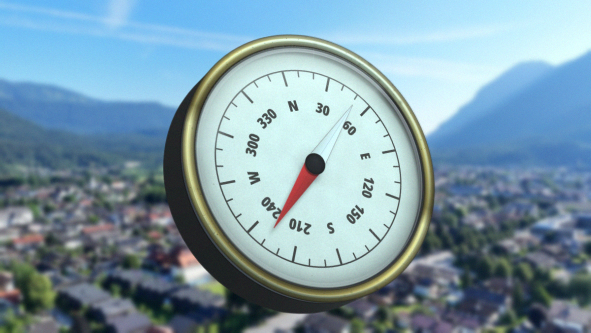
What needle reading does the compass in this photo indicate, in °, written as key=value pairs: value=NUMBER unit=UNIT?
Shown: value=230 unit=°
